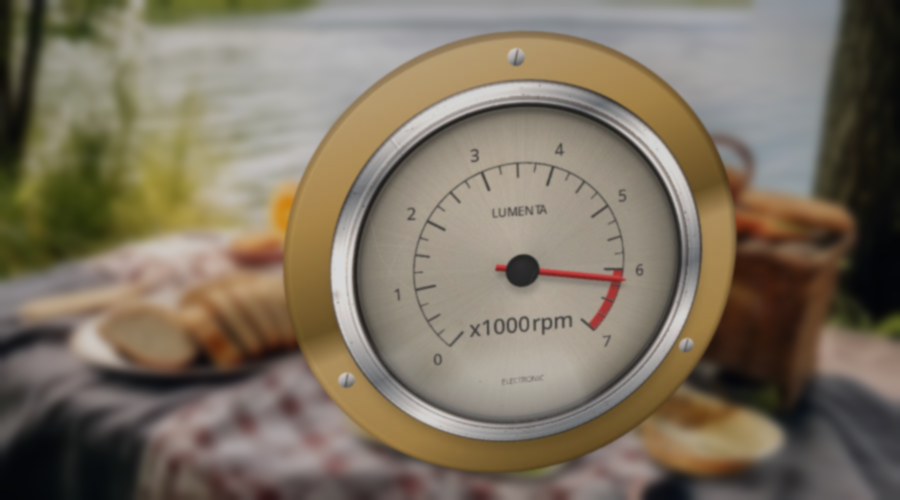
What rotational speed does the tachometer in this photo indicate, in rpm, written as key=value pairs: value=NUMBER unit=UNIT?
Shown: value=6125 unit=rpm
